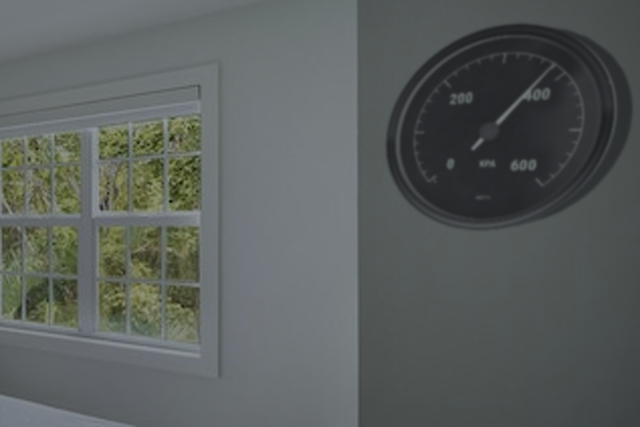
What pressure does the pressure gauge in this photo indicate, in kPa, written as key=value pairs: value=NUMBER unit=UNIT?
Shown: value=380 unit=kPa
